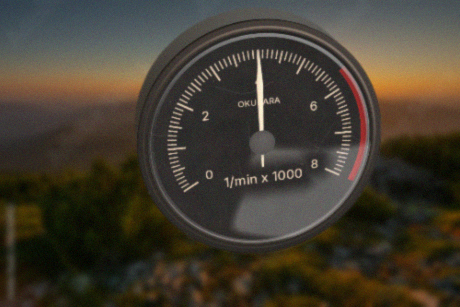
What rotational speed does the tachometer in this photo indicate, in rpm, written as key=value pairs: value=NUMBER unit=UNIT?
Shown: value=4000 unit=rpm
